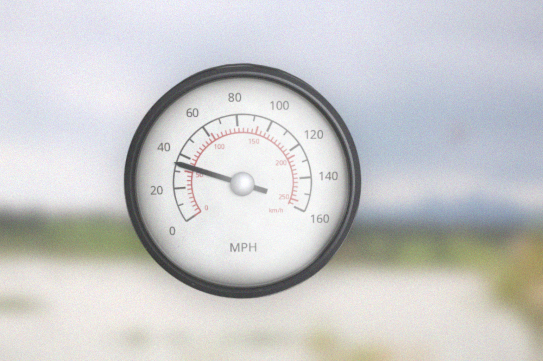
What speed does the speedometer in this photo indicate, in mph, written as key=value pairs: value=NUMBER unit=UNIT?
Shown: value=35 unit=mph
